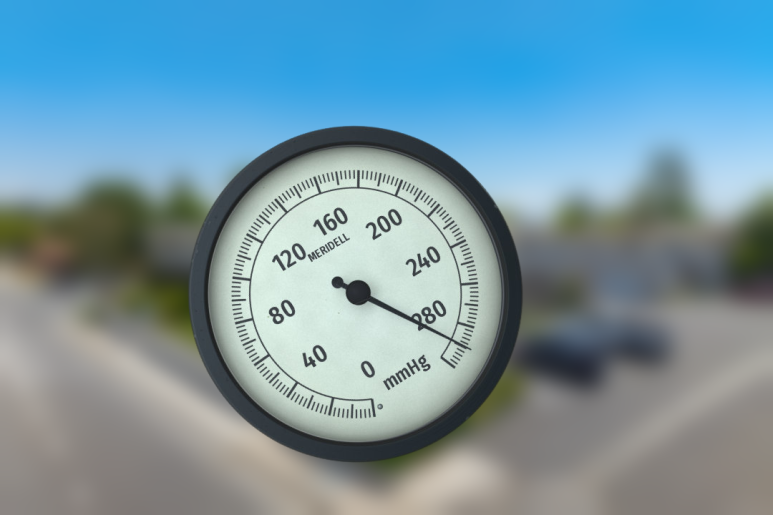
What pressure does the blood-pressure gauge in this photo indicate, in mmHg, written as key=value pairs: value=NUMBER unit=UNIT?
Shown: value=290 unit=mmHg
